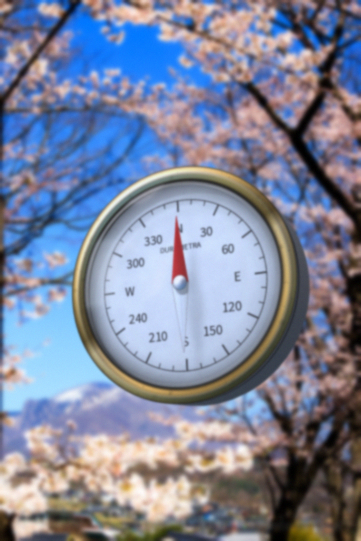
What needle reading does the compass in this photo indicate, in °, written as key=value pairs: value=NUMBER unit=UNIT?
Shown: value=0 unit=°
